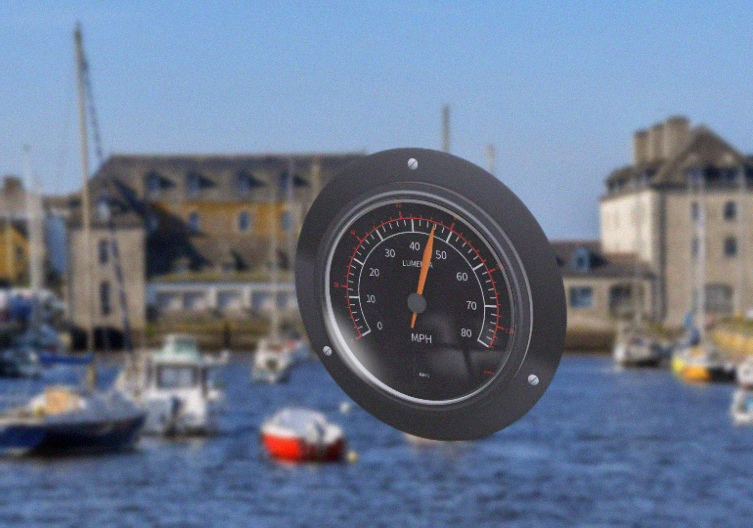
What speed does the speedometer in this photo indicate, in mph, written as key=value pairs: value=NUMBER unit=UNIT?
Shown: value=46 unit=mph
